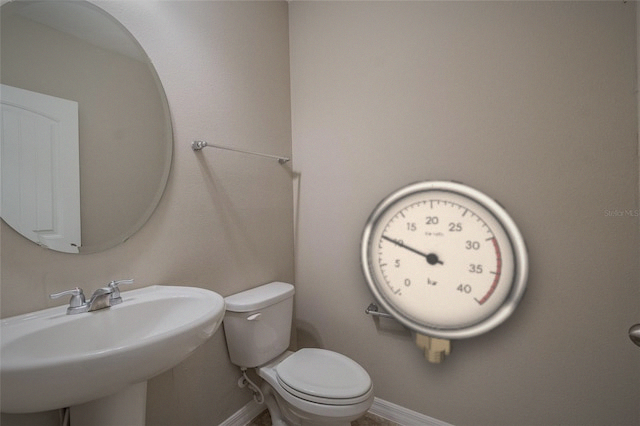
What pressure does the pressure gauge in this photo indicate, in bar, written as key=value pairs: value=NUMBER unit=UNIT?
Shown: value=10 unit=bar
